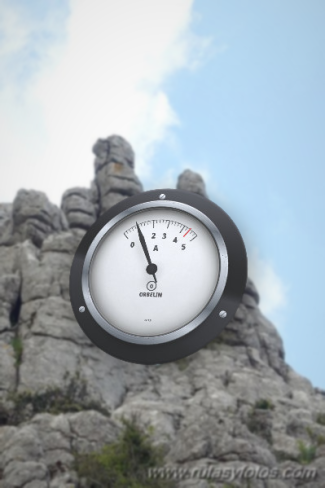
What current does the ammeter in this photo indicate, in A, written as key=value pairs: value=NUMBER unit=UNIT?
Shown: value=1 unit=A
